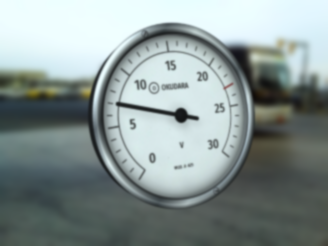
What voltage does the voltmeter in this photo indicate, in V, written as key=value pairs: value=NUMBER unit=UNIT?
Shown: value=7 unit=V
